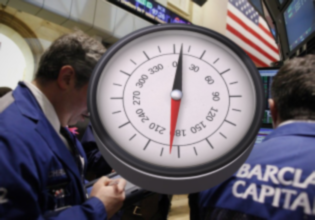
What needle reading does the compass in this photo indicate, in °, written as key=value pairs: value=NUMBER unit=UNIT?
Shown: value=187.5 unit=°
